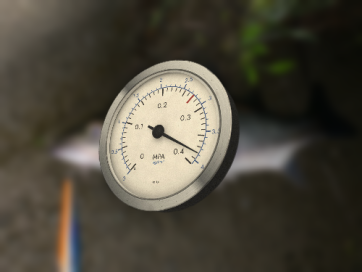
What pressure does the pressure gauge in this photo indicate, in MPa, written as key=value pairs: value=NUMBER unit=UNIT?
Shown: value=0.38 unit=MPa
